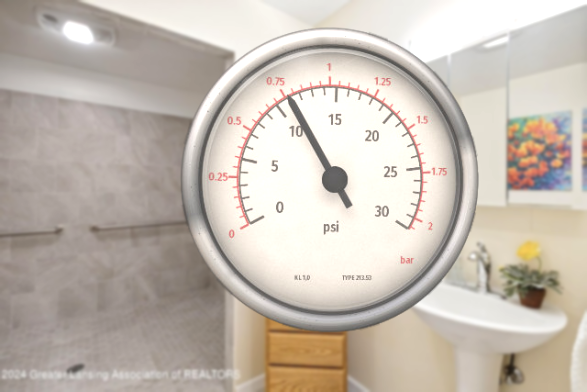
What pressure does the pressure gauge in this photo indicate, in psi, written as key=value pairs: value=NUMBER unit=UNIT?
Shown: value=11 unit=psi
